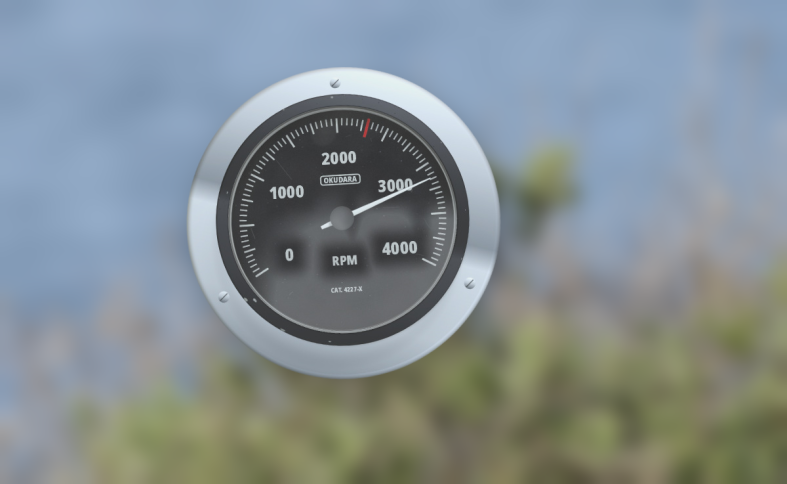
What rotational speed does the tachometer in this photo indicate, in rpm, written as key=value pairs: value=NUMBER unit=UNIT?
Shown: value=3150 unit=rpm
